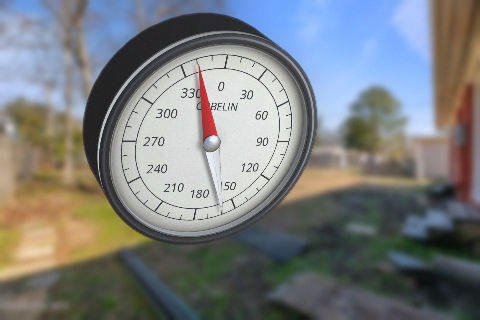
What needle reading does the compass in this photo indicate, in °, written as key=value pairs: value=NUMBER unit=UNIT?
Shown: value=340 unit=°
